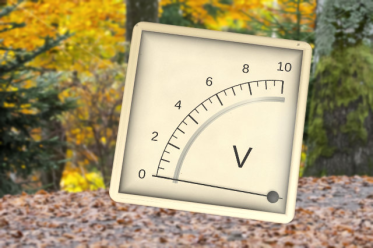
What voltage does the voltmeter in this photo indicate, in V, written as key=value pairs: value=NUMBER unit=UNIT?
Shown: value=0 unit=V
